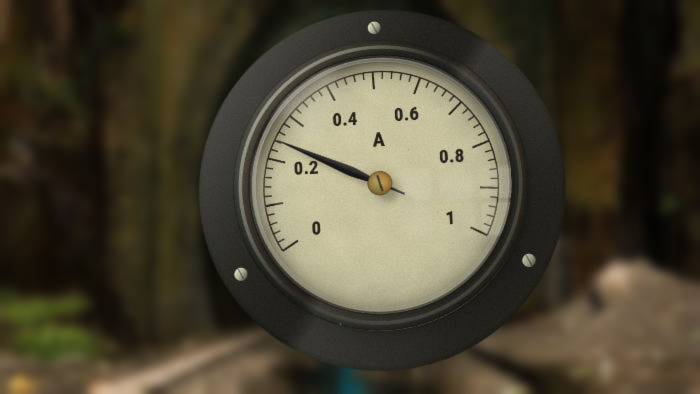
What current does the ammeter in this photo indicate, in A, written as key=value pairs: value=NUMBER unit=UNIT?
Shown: value=0.24 unit=A
